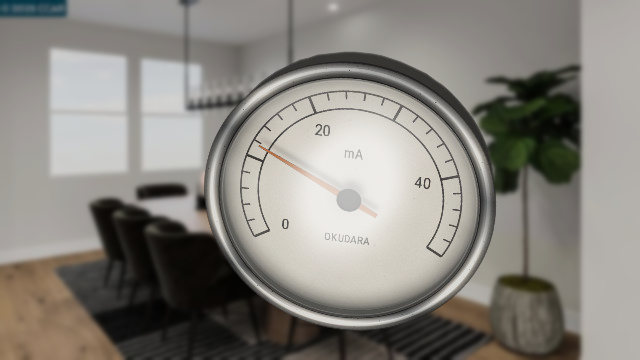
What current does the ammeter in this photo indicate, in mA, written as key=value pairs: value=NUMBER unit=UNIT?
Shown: value=12 unit=mA
